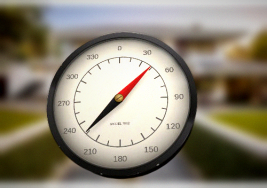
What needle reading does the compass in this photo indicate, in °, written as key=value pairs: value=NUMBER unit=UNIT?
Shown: value=45 unit=°
